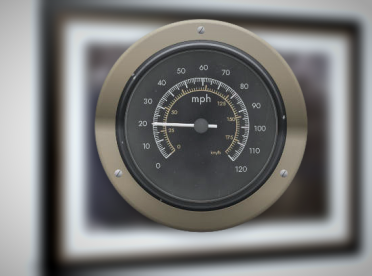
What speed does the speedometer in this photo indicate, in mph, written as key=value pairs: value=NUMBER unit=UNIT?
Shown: value=20 unit=mph
